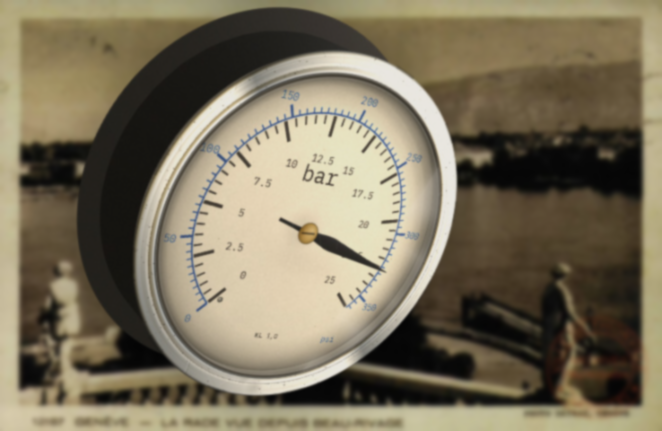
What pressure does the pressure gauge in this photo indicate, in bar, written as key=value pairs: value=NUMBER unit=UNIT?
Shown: value=22.5 unit=bar
